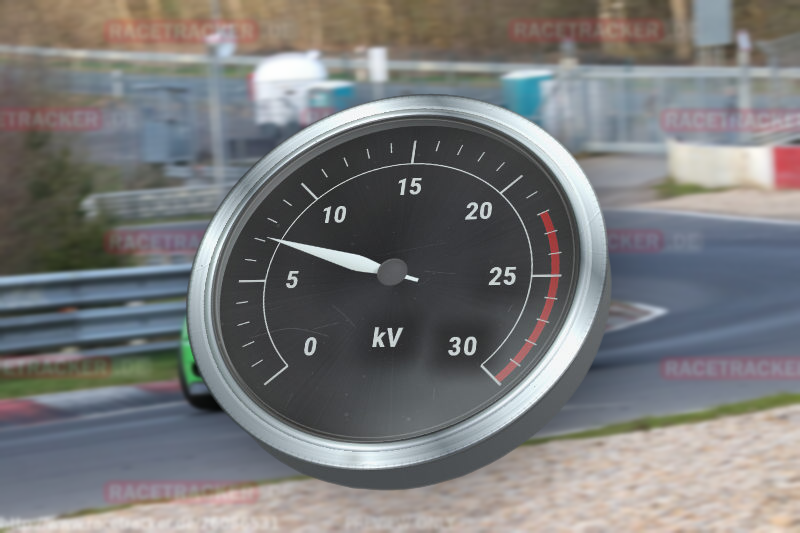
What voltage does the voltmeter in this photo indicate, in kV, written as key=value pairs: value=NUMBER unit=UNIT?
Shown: value=7 unit=kV
